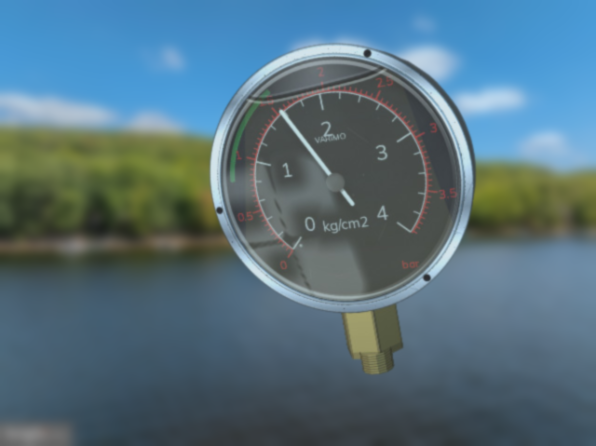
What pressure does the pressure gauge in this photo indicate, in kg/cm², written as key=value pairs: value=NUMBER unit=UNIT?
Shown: value=1.6 unit=kg/cm²
